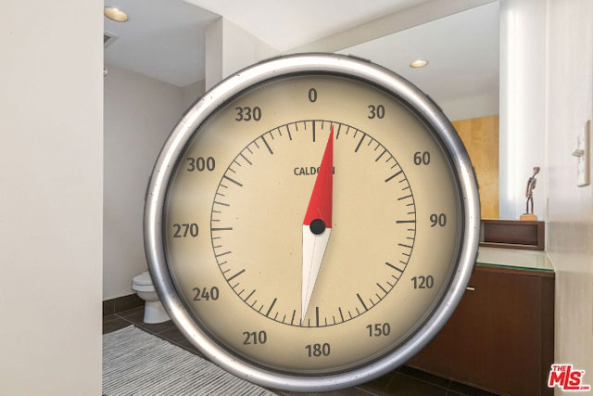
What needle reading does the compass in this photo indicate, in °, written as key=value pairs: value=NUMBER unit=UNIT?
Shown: value=10 unit=°
